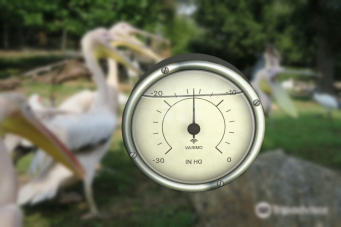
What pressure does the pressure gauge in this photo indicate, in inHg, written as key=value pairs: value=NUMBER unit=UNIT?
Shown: value=-15 unit=inHg
